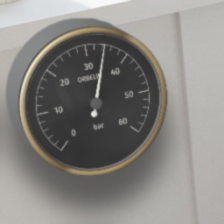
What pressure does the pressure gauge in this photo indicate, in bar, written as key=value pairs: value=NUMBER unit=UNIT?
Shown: value=34 unit=bar
